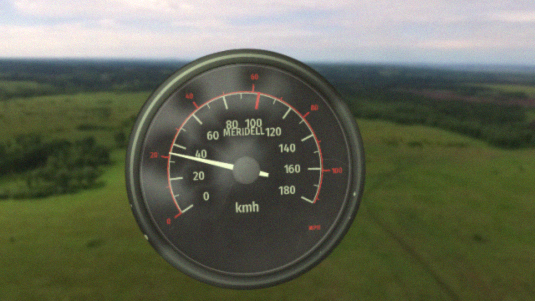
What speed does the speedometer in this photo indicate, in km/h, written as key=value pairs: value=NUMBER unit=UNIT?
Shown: value=35 unit=km/h
